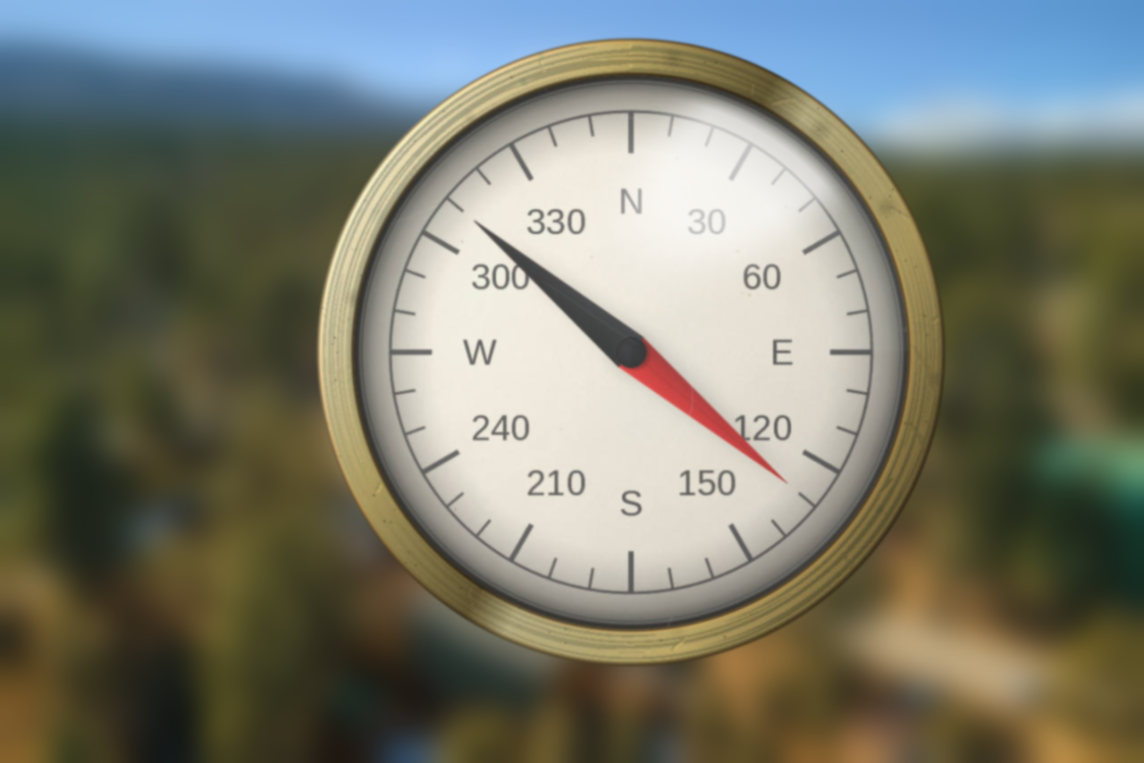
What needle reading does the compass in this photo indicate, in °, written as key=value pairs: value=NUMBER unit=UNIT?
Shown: value=130 unit=°
